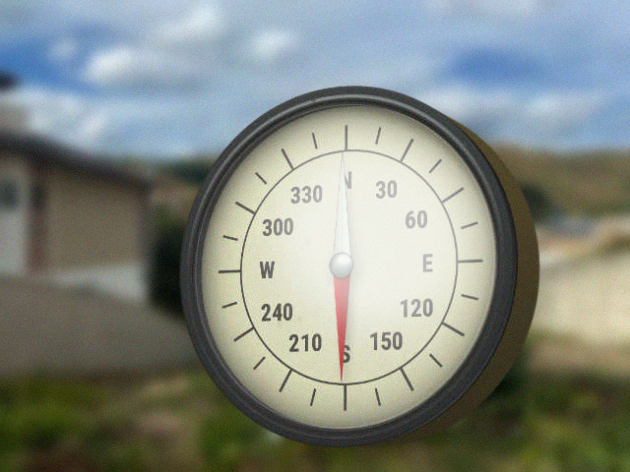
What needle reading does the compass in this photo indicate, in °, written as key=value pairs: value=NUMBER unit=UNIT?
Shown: value=180 unit=°
